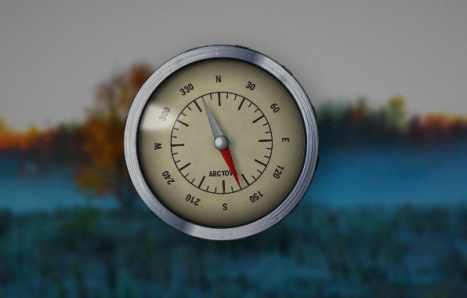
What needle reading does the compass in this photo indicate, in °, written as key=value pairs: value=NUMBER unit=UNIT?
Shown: value=160 unit=°
